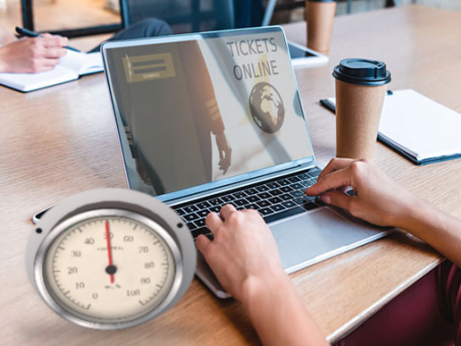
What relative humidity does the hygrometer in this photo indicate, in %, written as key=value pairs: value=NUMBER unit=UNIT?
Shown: value=50 unit=%
